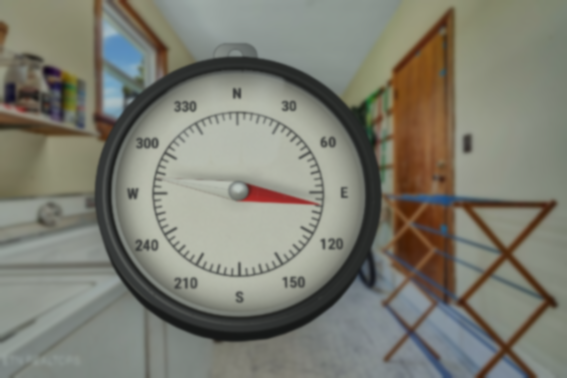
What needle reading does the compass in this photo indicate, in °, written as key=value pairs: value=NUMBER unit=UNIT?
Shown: value=100 unit=°
